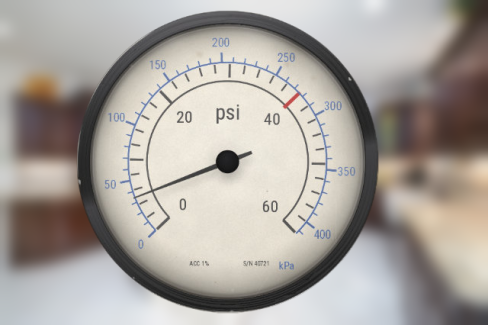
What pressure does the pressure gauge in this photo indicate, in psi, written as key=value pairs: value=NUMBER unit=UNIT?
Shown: value=5 unit=psi
